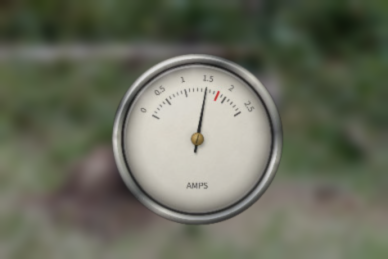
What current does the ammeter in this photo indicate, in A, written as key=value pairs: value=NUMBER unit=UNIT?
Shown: value=1.5 unit=A
